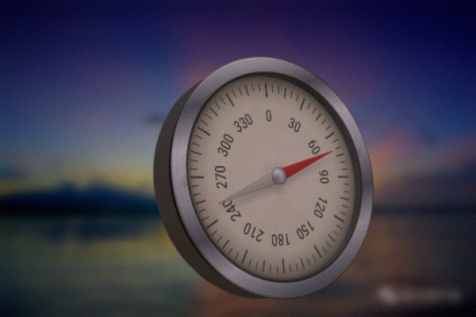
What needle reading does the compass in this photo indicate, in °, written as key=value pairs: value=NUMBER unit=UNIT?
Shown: value=70 unit=°
